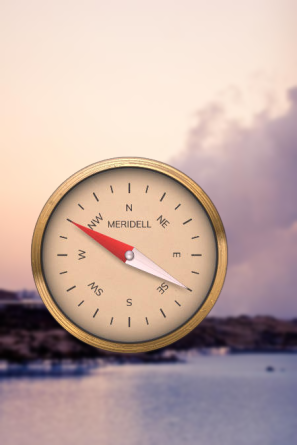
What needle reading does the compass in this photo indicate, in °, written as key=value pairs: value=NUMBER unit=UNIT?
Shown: value=300 unit=°
